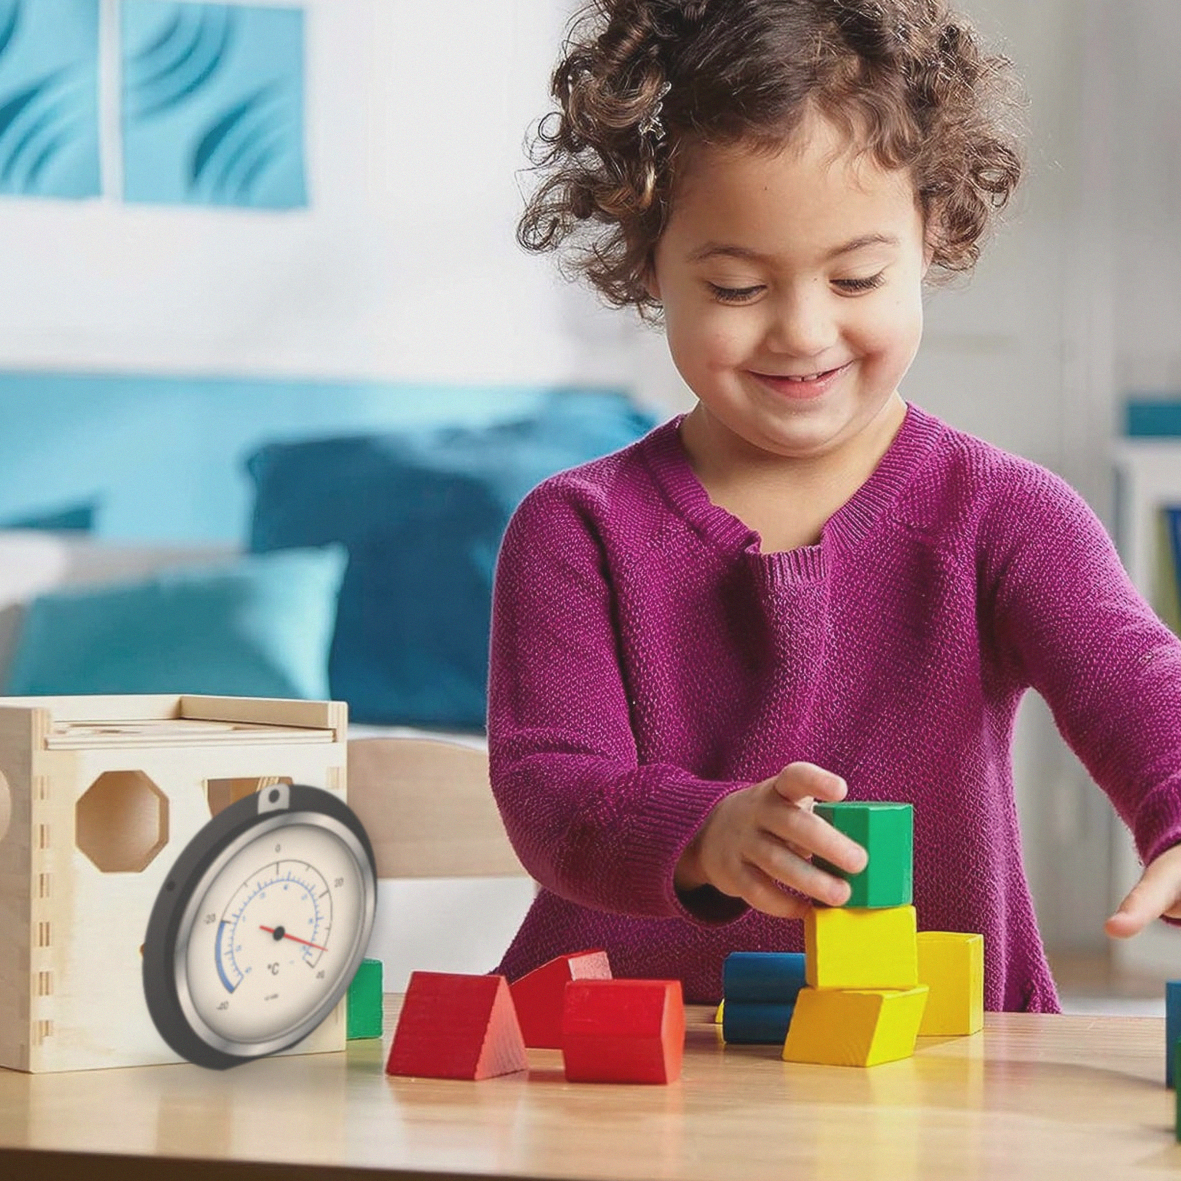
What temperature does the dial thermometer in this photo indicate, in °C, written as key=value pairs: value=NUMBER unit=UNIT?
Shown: value=35 unit=°C
